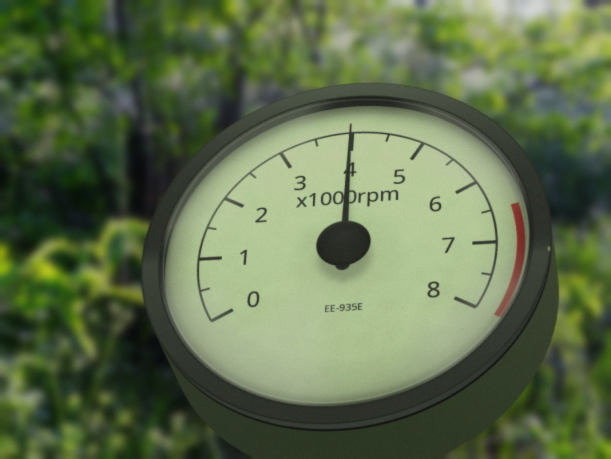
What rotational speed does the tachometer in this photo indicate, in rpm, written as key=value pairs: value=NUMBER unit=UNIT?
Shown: value=4000 unit=rpm
